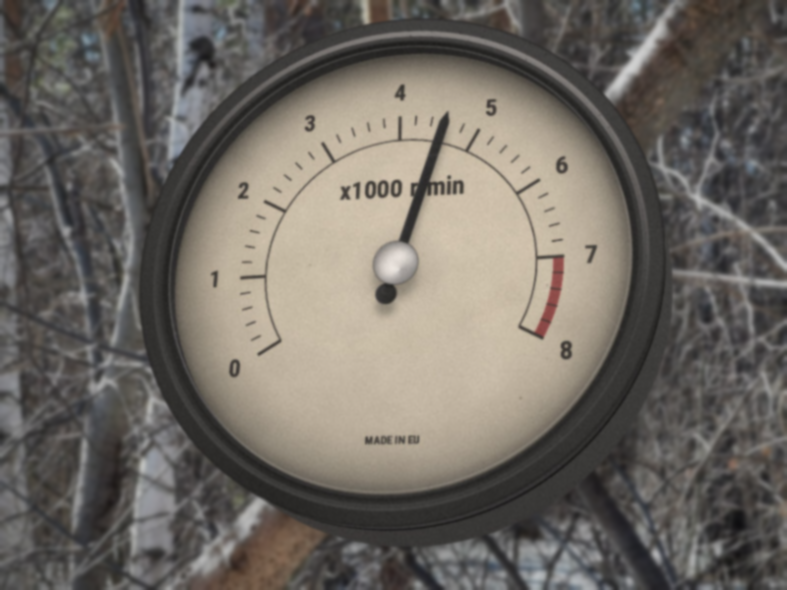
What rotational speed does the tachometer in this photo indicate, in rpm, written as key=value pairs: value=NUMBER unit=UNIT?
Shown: value=4600 unit=rpm
